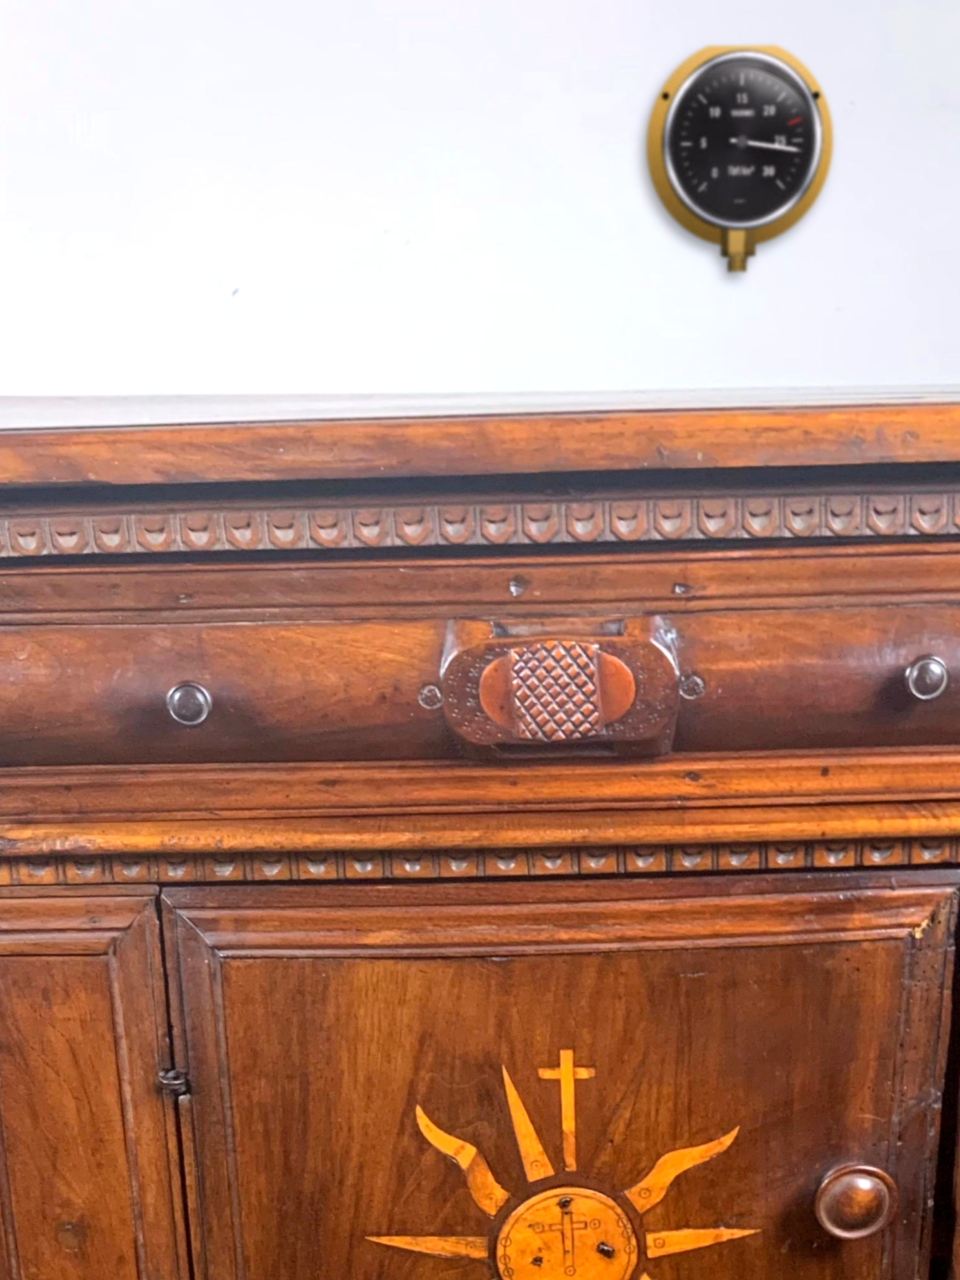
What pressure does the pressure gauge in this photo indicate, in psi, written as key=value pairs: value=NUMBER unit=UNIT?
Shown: value=26 unit=psi
